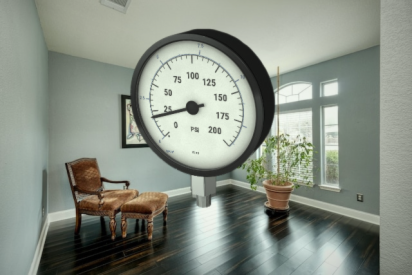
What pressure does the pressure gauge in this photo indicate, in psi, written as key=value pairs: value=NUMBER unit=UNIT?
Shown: value=20 unit=psi
